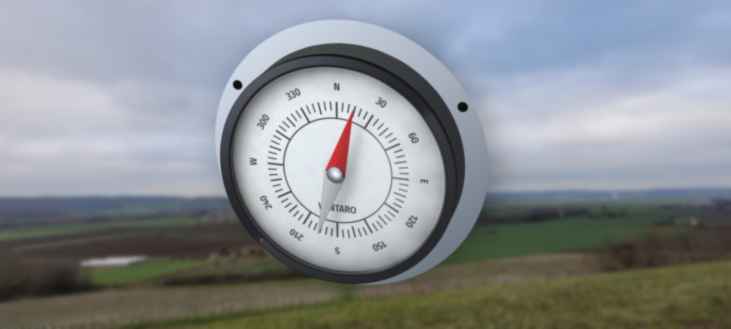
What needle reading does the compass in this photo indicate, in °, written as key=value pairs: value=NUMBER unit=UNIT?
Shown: value=15 unit=°
